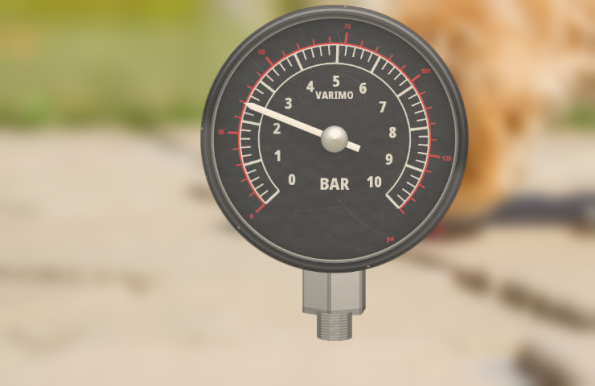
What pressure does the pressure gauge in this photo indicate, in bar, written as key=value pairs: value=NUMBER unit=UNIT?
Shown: value=2.4 unit=bar
